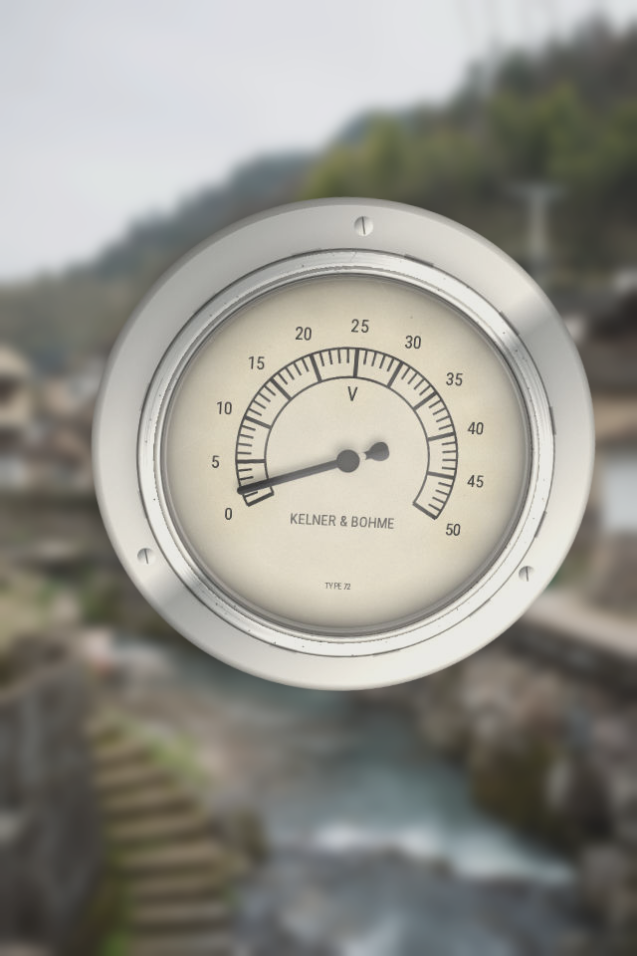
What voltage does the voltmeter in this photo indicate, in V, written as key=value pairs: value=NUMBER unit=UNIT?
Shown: value=2 unit=V
